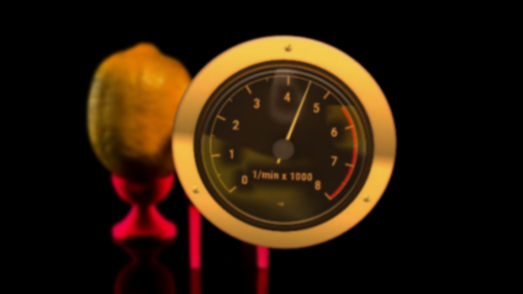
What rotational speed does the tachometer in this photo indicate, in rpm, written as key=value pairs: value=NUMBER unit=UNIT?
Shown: value=4500 unit=rpm
